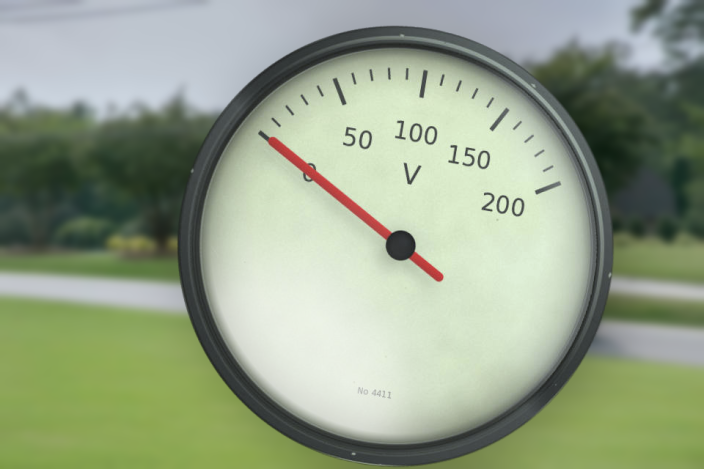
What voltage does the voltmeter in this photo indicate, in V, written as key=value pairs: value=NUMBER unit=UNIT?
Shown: value=0 unit=V
